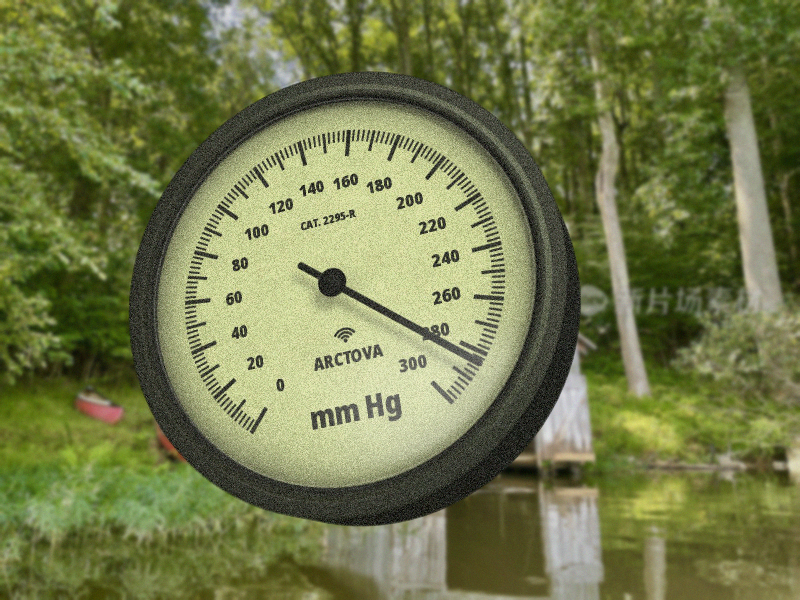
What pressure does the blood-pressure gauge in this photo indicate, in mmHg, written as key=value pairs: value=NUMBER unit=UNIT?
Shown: value=284 unit=mmHg
